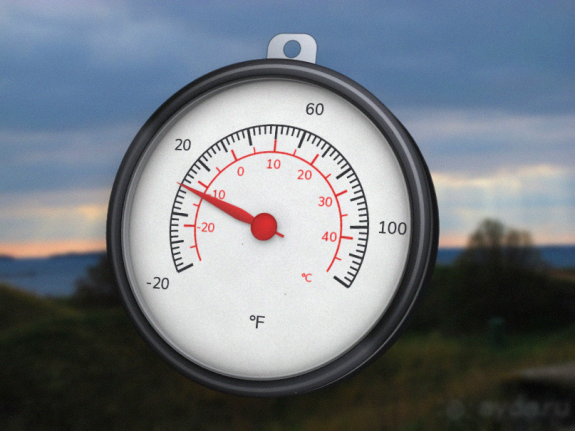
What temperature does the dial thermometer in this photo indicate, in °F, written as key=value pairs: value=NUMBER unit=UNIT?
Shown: value=10 unit=°F
